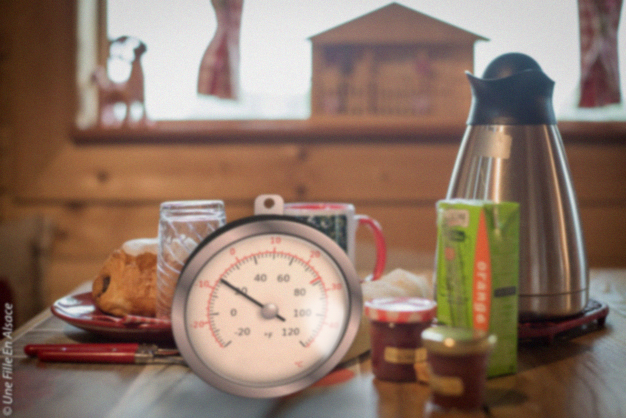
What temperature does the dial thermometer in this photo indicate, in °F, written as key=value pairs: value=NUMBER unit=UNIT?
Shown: value=20 unit=°F
